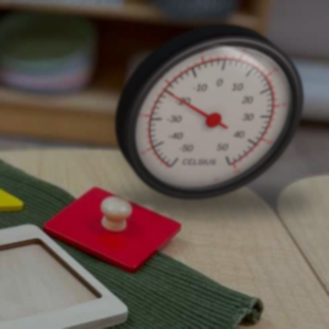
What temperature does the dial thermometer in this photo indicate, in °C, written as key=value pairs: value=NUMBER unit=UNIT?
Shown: value=-20 unit=°C
